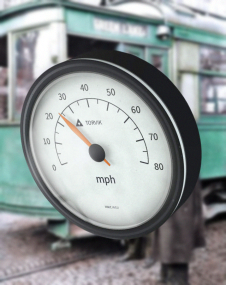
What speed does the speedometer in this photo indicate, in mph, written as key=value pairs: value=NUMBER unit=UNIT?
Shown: value=25 unit=mph
